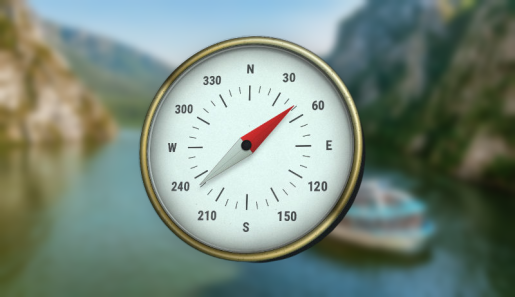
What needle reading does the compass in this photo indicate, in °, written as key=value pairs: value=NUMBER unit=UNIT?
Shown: value=50 unit=°
